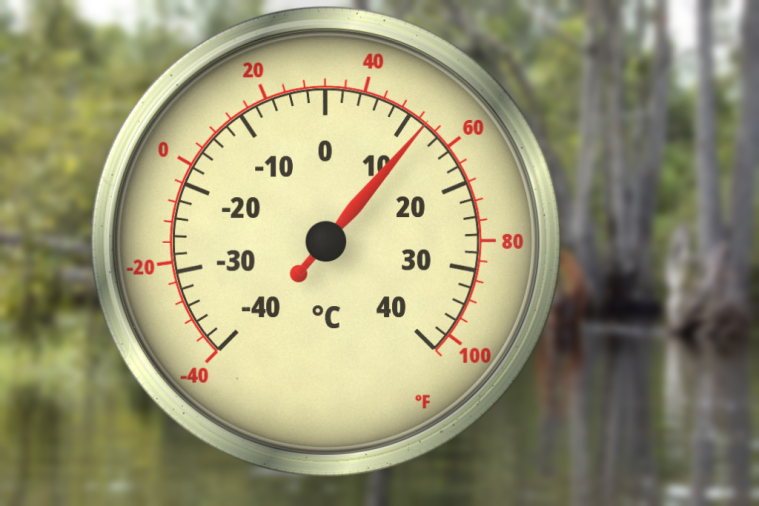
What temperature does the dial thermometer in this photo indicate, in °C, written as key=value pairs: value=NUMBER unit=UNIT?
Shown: value=12 unit=°C
